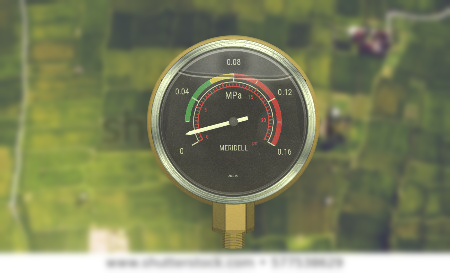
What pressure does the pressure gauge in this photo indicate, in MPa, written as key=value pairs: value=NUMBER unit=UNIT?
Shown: value=0.01 unit=MPa
